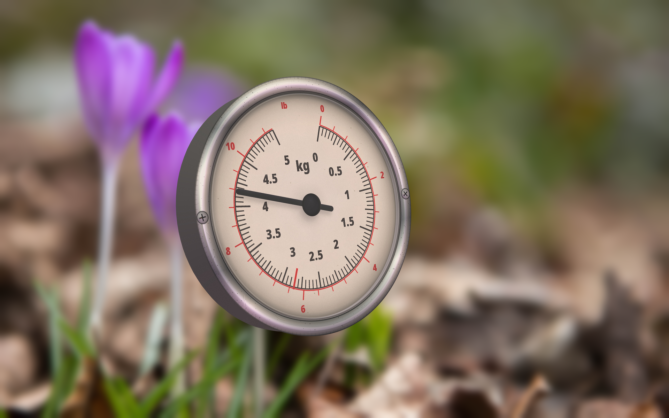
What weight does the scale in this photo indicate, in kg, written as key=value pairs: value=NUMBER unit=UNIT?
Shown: value=4.15 unit=kg
